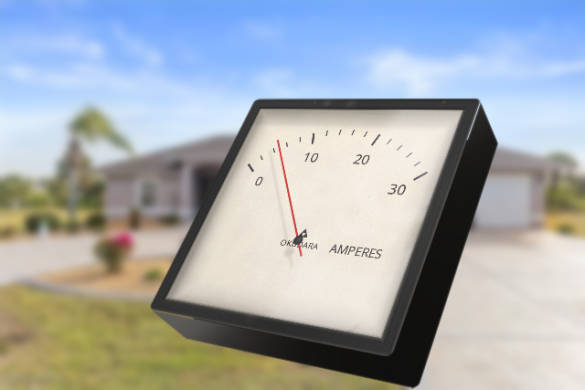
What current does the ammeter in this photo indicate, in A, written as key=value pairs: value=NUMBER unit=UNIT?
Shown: value=5 unit=A
